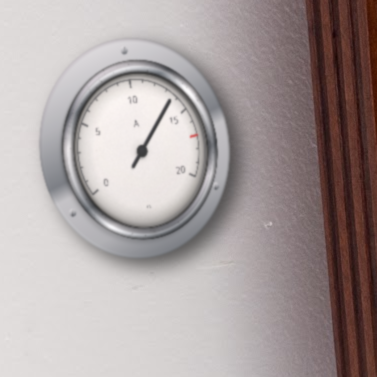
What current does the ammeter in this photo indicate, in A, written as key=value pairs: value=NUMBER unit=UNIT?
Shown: value=13.5 unit=A
